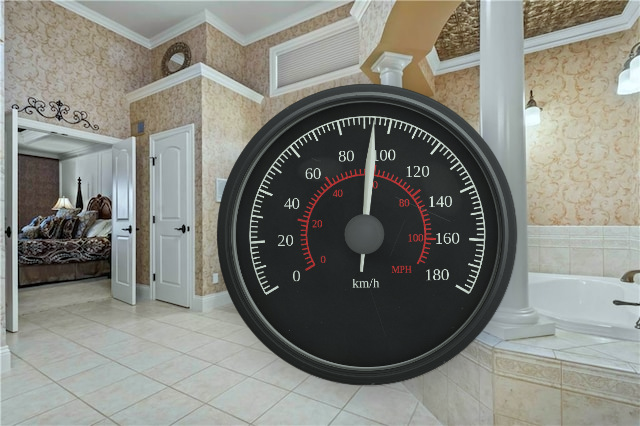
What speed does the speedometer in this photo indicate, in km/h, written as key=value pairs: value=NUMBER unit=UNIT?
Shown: value=94 unit=km/h
